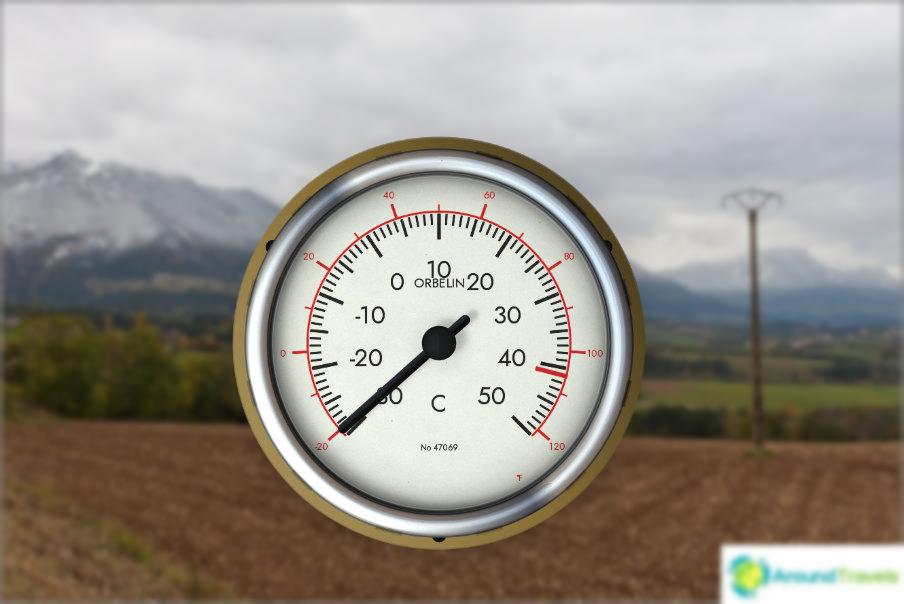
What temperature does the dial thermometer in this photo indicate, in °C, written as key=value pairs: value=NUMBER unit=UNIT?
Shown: value=-29 unit=°C
